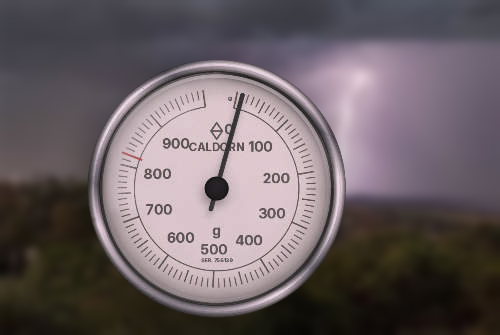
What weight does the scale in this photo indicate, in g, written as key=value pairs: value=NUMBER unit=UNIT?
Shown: value=10 unit=g
